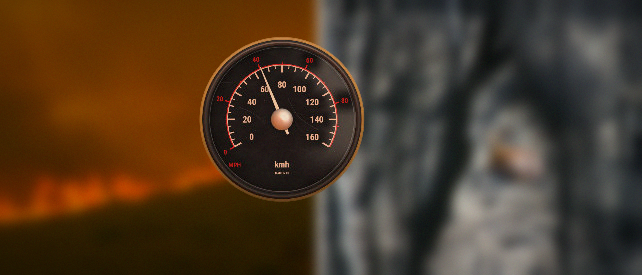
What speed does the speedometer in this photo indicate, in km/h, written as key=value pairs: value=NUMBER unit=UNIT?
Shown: value=65 unit=km/h
